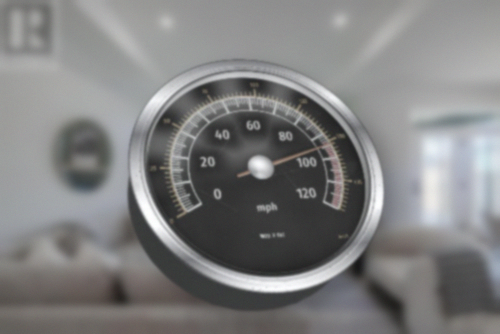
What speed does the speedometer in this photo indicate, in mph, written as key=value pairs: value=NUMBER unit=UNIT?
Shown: value=95 unit=mph
